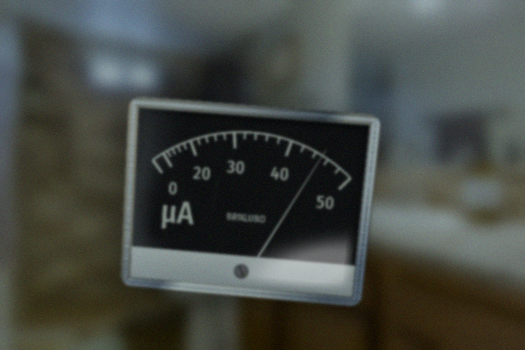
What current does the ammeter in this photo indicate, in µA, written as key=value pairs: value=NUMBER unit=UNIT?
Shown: value=45 unit=µA
